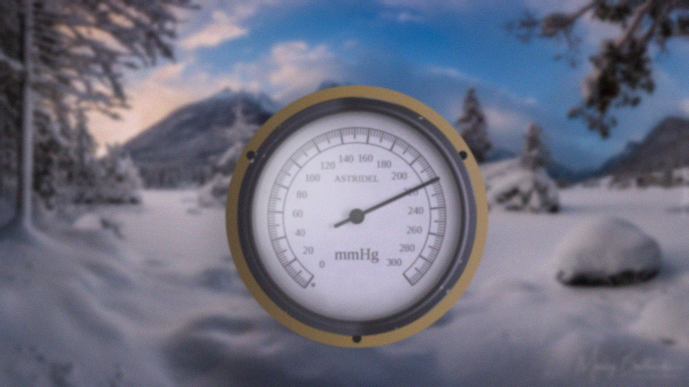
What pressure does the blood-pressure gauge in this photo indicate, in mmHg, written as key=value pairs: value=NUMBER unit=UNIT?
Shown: value=220 unit=mmHg
